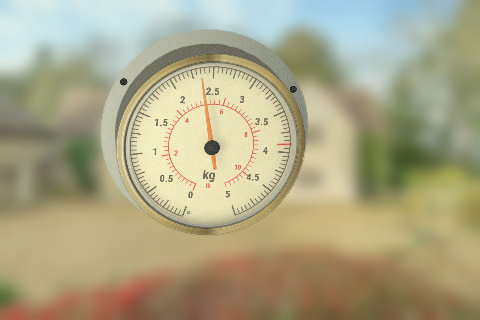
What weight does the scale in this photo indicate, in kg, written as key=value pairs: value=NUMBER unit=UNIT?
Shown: value=2.35 unit=kg
